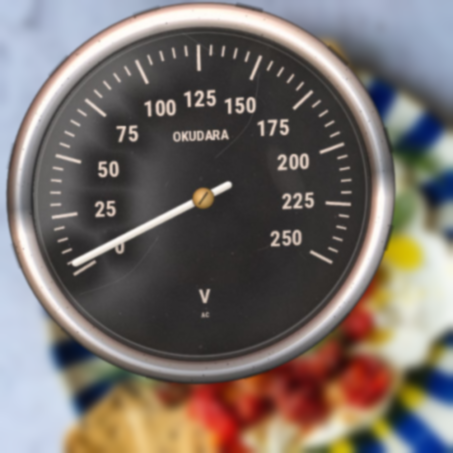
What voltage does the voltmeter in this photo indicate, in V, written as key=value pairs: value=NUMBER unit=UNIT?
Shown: value=5 unit=V
